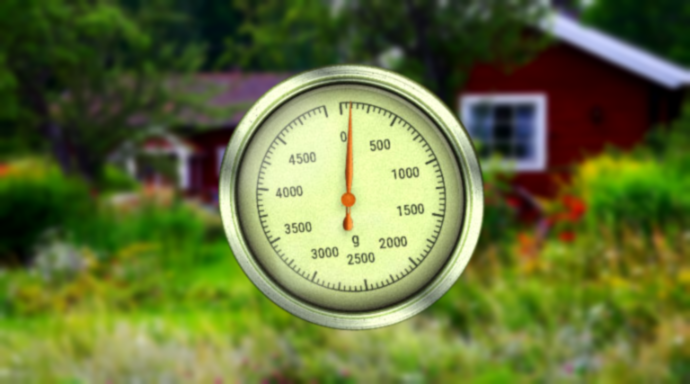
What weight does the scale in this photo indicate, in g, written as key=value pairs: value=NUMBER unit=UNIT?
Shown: value=100 unit=g
